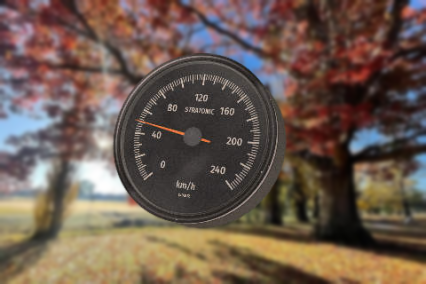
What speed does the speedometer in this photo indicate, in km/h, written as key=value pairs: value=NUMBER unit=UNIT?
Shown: value=50 unit=km/h
